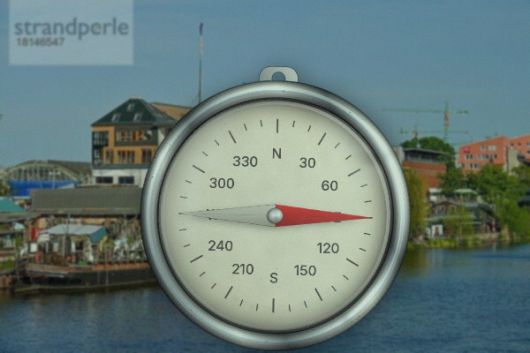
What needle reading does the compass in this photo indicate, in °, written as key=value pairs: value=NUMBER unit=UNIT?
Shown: value=90 unit=°
